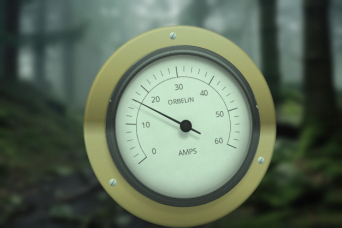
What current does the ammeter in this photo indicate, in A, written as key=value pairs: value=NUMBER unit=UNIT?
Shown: value=16 unit=A
